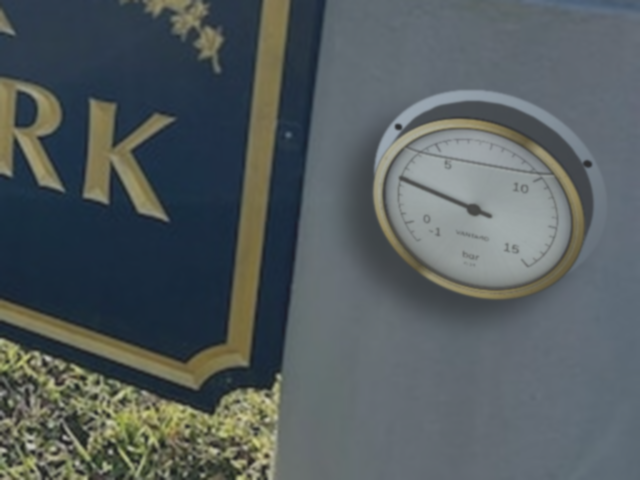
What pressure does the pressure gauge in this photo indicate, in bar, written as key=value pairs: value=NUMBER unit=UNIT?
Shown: value=2.5 unit=bar
